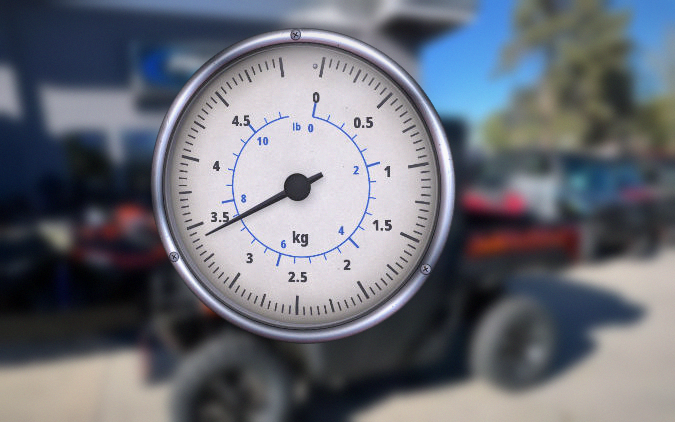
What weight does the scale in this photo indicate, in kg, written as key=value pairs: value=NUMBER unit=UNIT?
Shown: value=3.4 unit=kg
